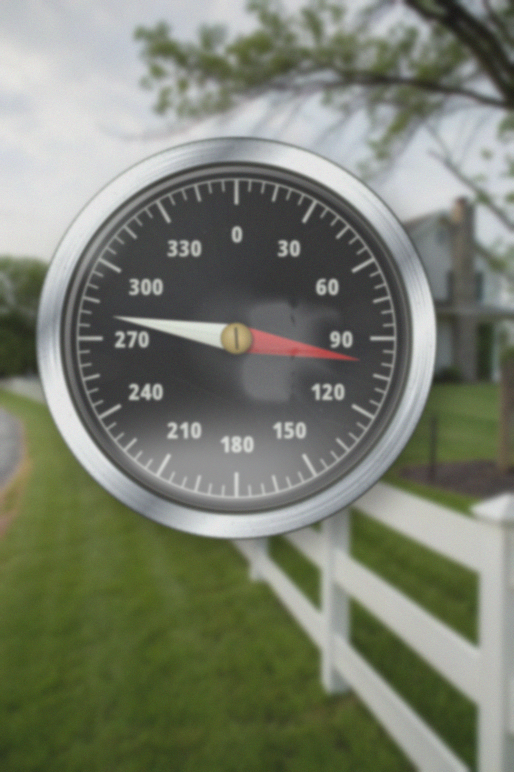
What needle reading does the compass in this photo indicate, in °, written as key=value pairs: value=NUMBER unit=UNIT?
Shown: value=100 unit=°
